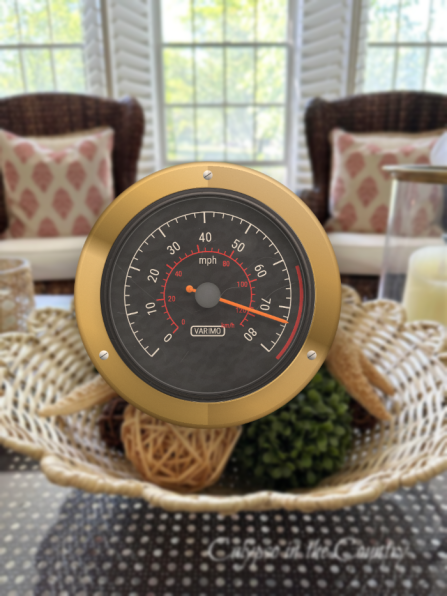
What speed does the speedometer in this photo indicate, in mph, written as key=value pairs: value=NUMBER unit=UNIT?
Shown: value=73 unit=mph
